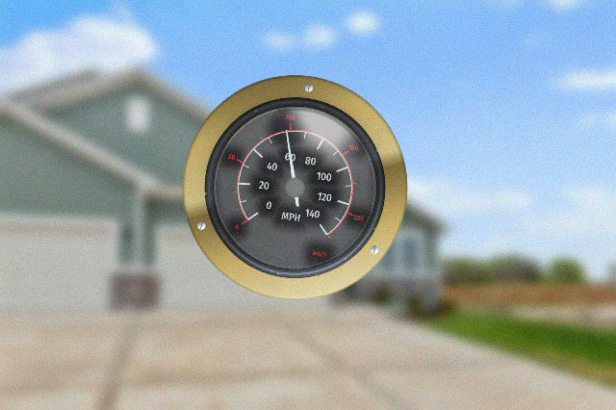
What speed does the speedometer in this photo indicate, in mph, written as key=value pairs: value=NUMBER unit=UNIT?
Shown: value=60 unit=mph
